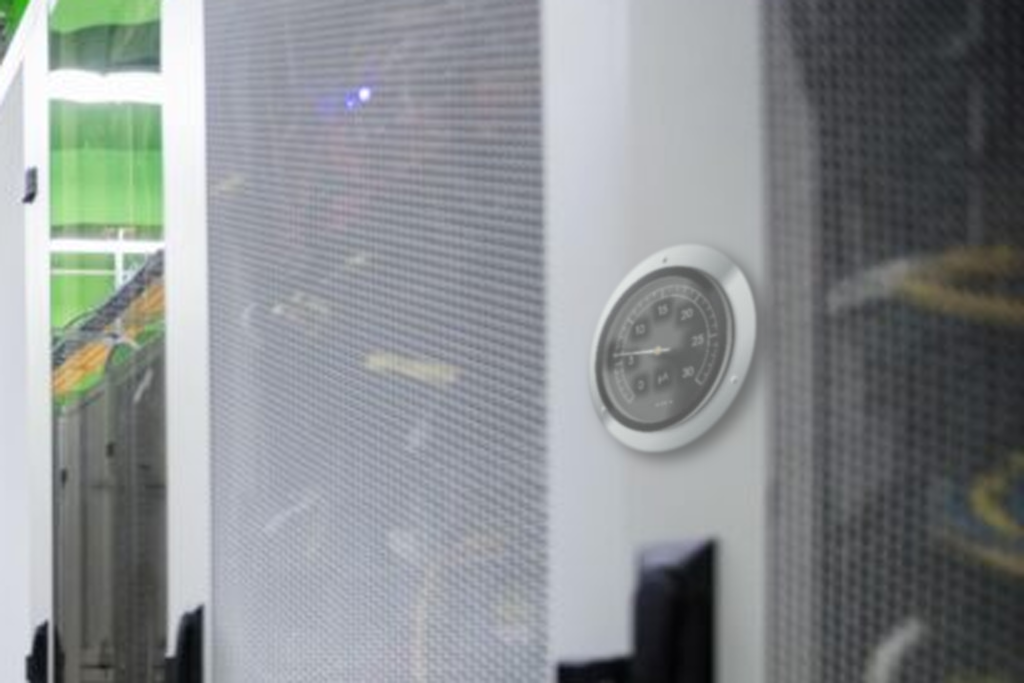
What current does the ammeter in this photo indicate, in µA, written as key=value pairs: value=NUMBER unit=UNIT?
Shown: value=6 unit=µA
